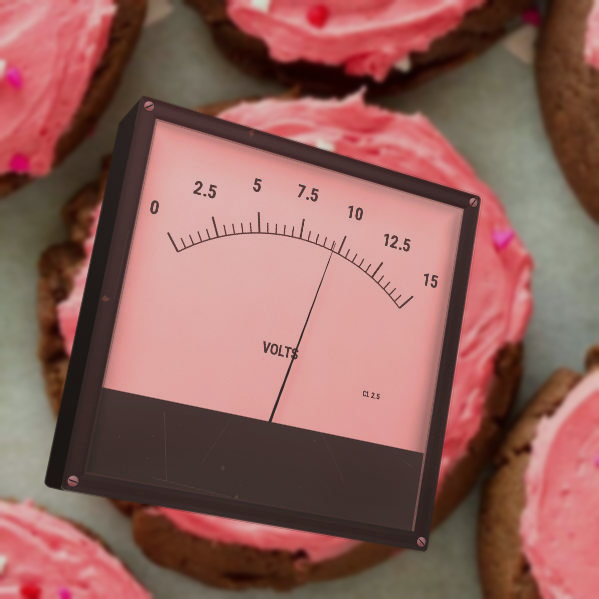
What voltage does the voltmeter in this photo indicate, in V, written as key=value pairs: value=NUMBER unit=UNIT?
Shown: value=9.5 unit=V
